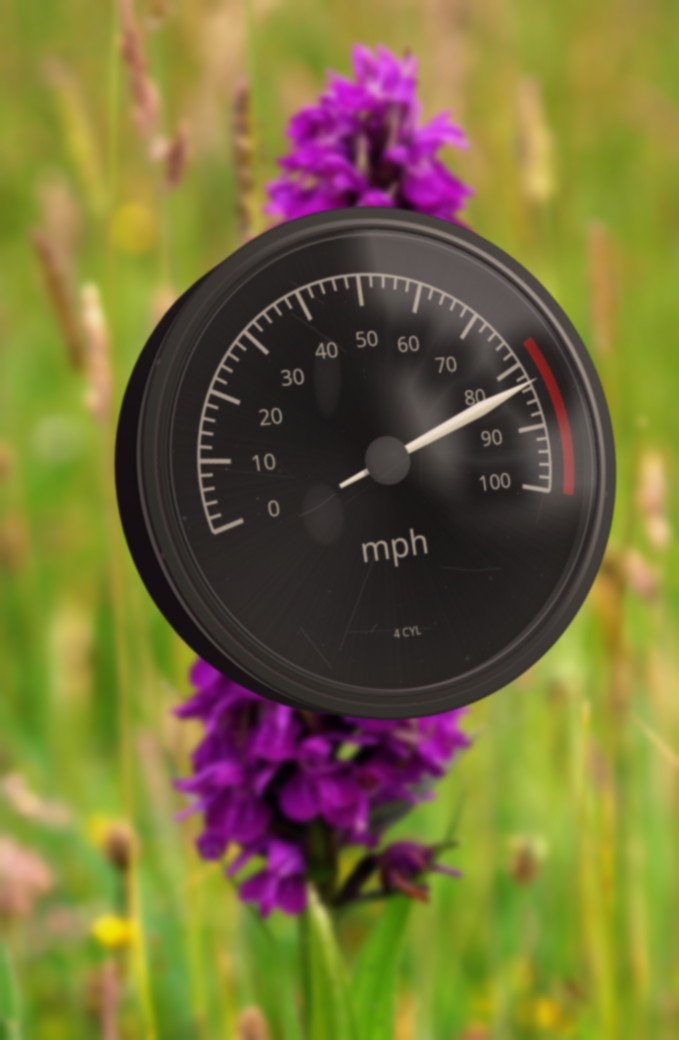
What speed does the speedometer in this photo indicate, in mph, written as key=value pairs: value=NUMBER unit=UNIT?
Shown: value=83 unit=mph
